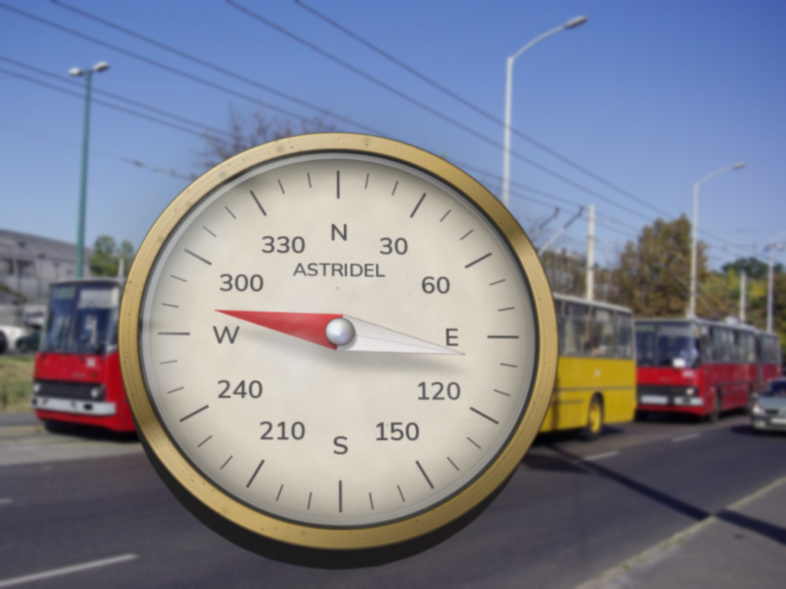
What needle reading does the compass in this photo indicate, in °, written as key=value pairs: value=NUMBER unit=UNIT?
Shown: value=280 unit=°
